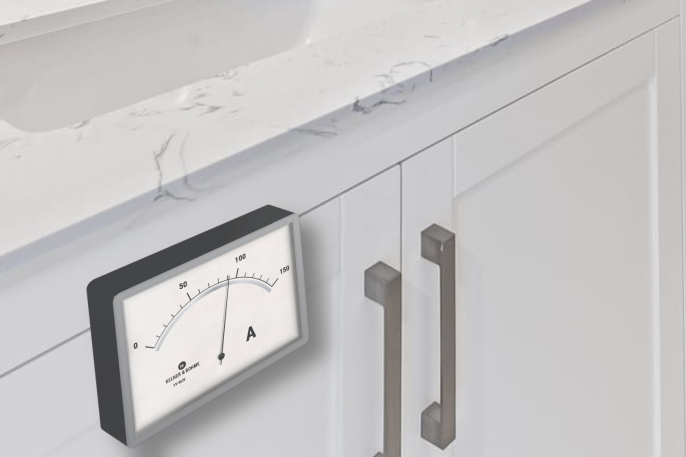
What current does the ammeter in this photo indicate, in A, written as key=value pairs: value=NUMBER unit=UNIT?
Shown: value=90 unit=A
